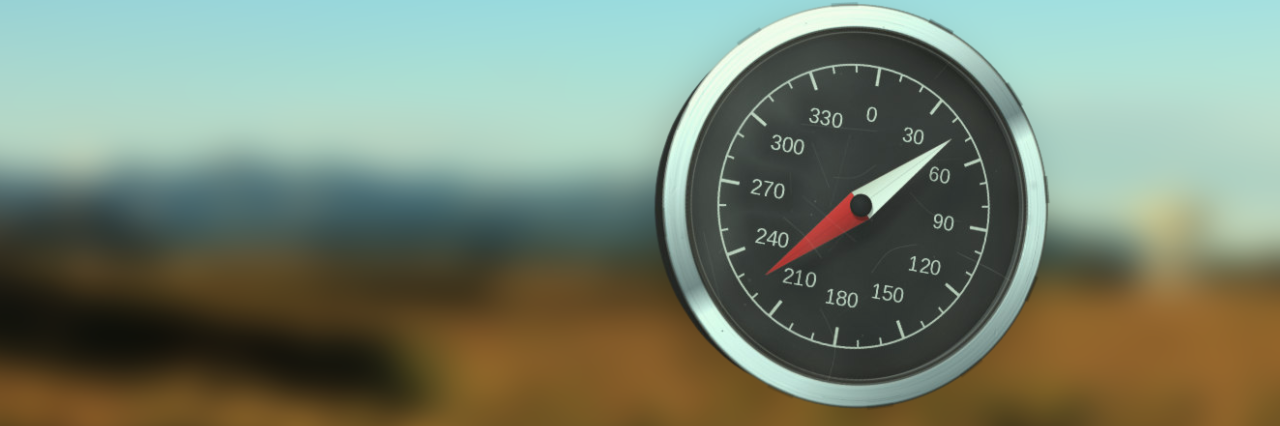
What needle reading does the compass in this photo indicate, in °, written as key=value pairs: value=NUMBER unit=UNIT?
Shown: value=225 unit=°
